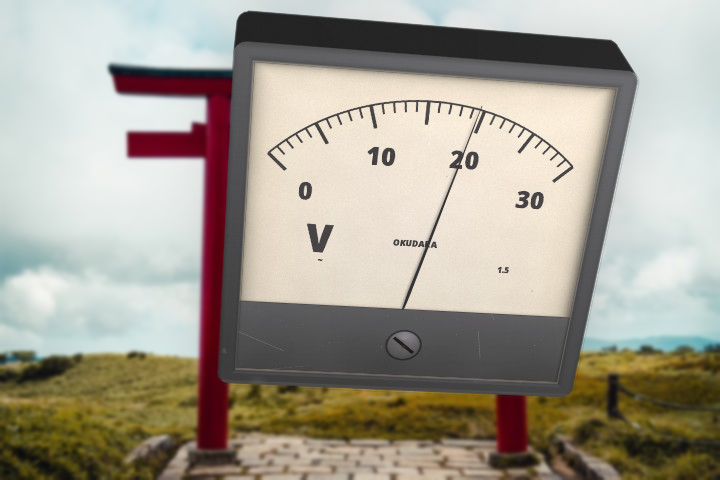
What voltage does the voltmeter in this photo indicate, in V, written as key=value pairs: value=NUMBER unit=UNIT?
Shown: value=19.5 unit=V
